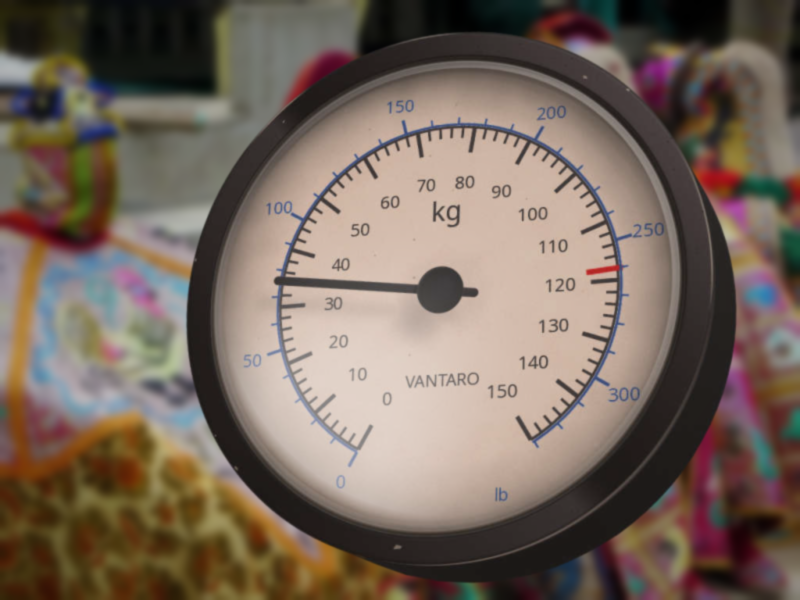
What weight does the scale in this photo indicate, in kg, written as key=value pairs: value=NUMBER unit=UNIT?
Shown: value=34 unit=kg
